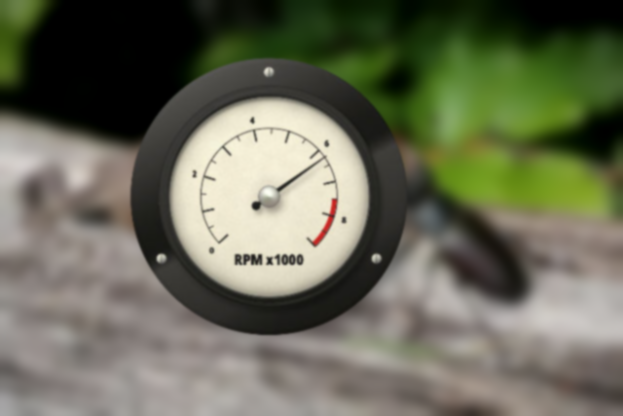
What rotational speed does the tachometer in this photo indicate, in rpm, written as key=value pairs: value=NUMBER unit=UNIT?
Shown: value=6250 unit=rpm
